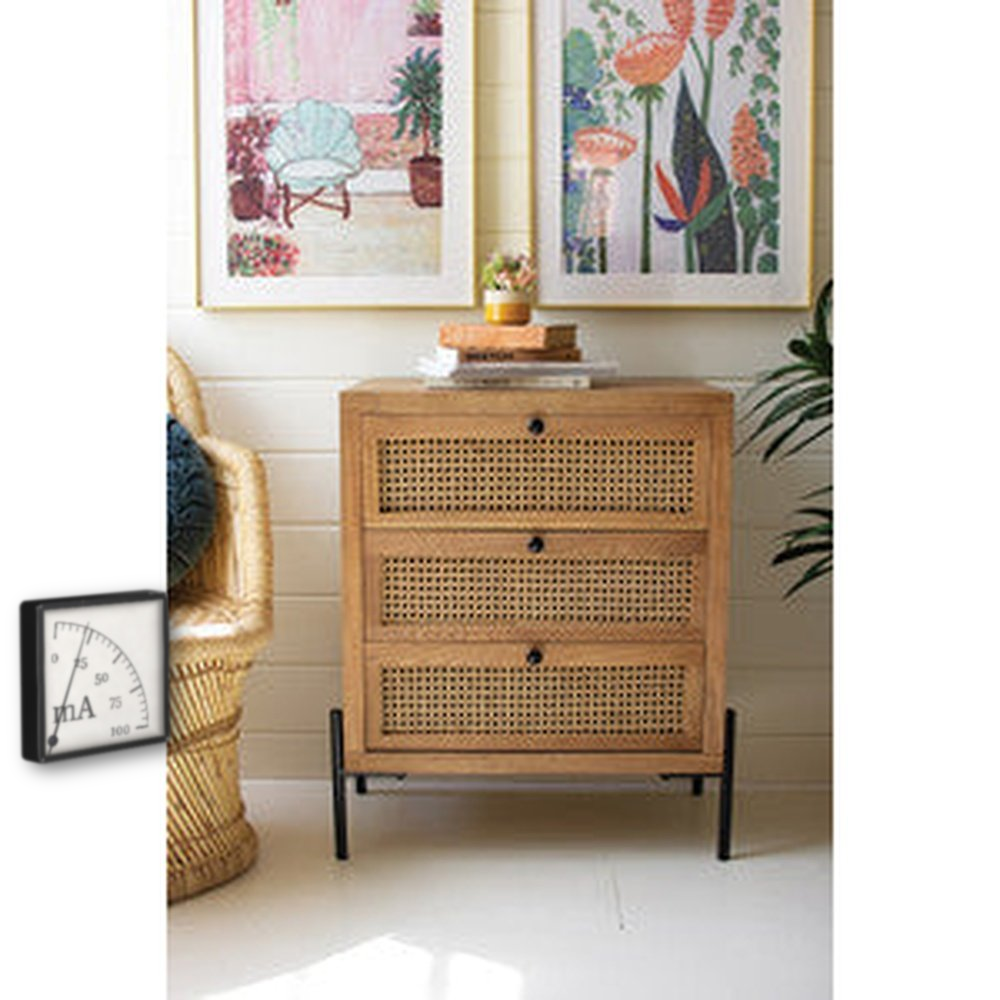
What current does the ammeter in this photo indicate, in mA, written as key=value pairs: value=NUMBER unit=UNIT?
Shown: value=20 unit=mA
